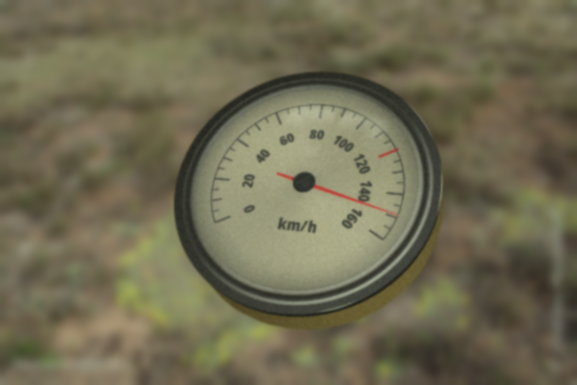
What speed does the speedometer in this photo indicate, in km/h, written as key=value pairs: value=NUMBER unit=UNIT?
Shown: value=150 unit=km/h
